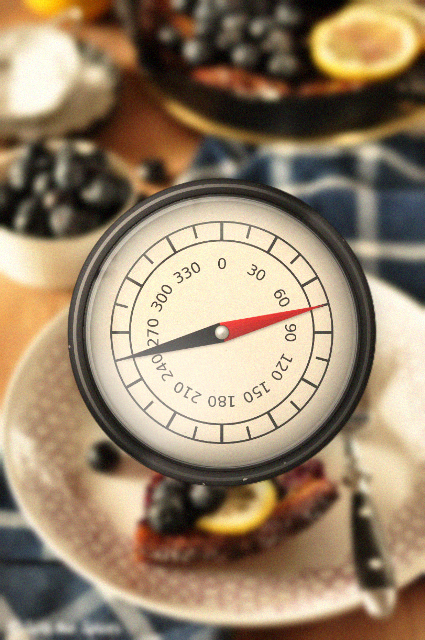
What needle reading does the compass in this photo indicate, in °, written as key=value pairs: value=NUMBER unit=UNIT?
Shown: value=75 unit=°
